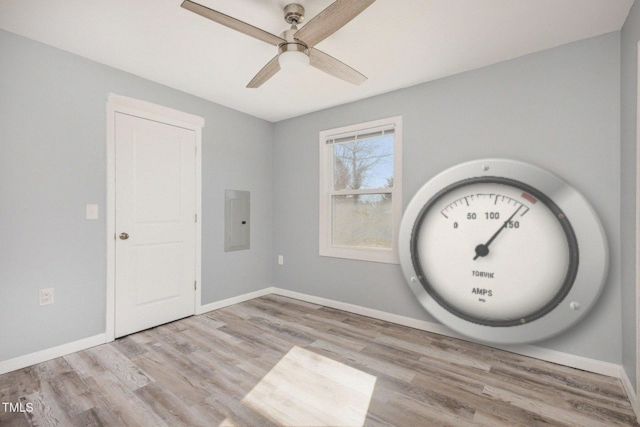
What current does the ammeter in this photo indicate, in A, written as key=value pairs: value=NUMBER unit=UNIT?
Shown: value=140 unit=A
